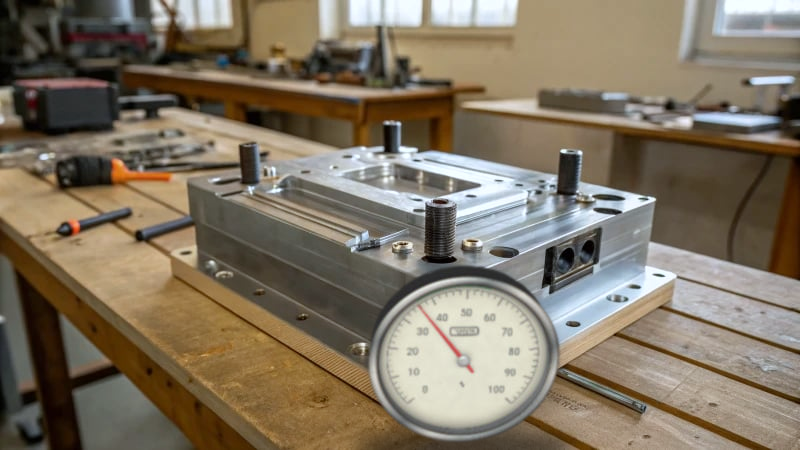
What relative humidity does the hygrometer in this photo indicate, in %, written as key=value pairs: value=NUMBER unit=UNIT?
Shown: value=36 unit=%
